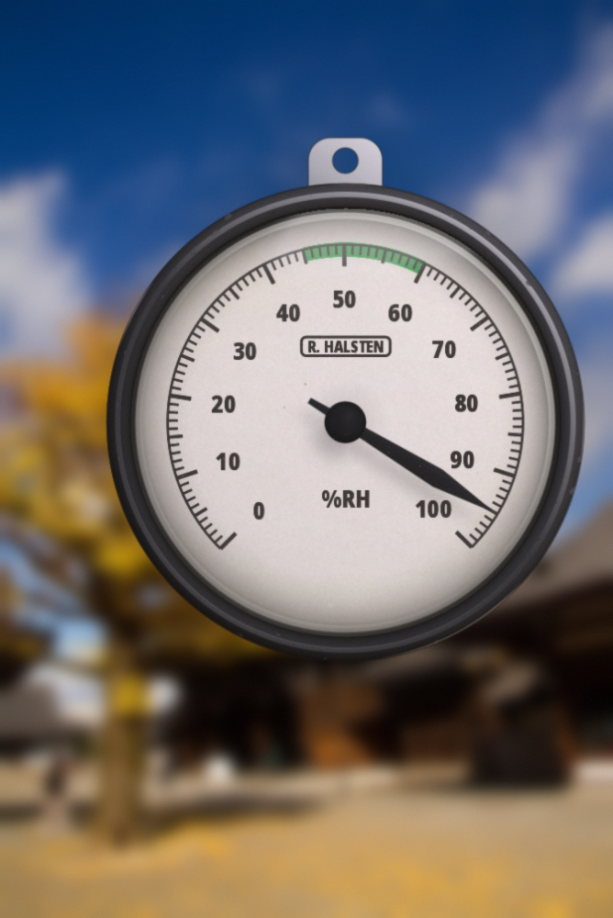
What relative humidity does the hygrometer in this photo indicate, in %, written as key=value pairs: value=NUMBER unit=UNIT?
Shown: value=95 unit=%
